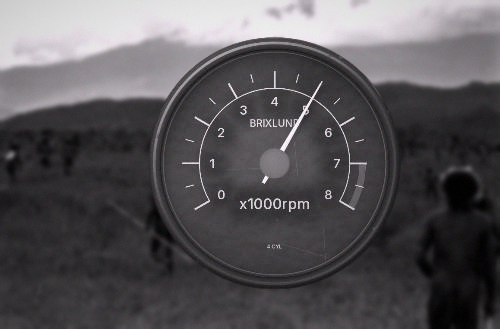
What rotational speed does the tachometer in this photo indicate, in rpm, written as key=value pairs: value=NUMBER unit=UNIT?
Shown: value=5000 unit=rpm
